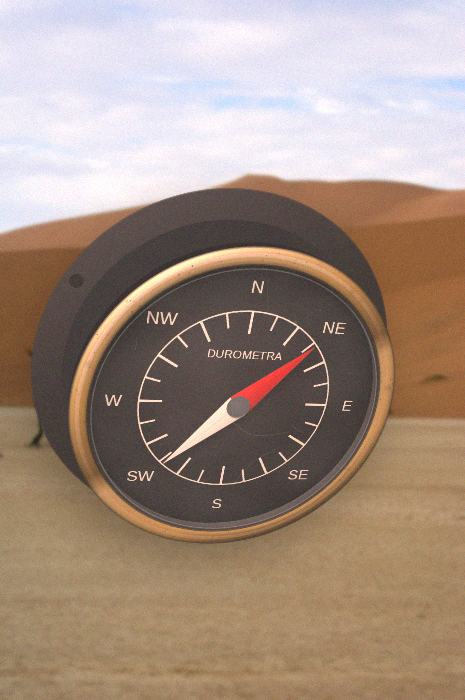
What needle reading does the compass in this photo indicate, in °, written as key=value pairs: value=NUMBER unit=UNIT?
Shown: value=45 unit=°
